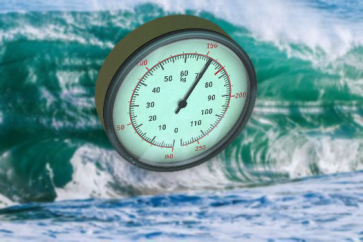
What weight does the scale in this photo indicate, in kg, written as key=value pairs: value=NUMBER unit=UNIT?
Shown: value=70 unit=kg
